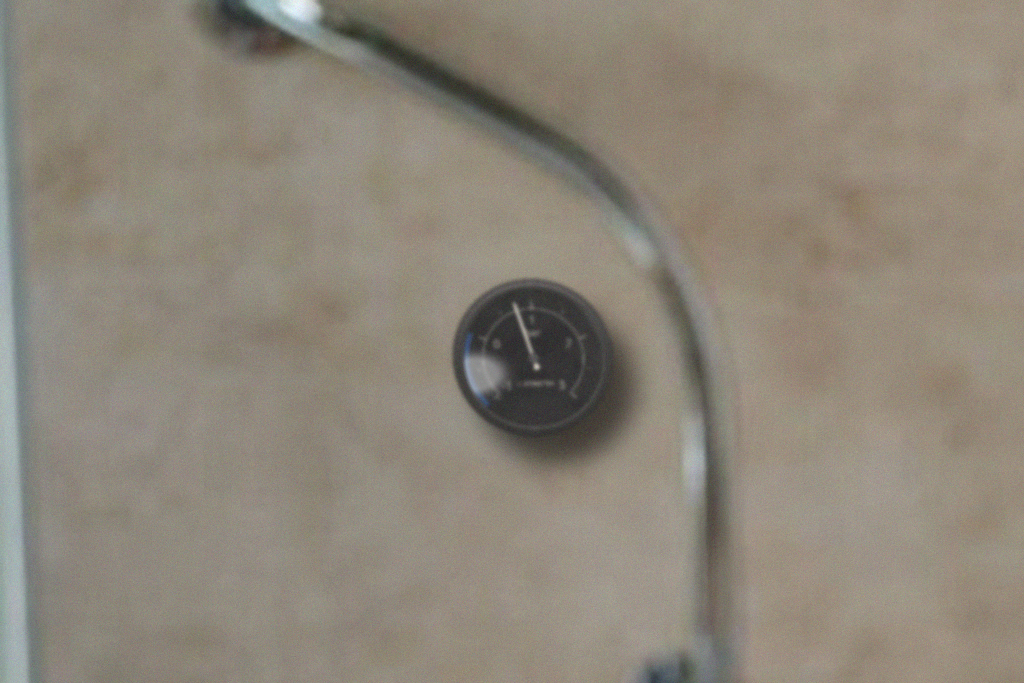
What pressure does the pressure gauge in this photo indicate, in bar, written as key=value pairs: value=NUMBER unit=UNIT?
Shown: value=0.75 unit=bar
